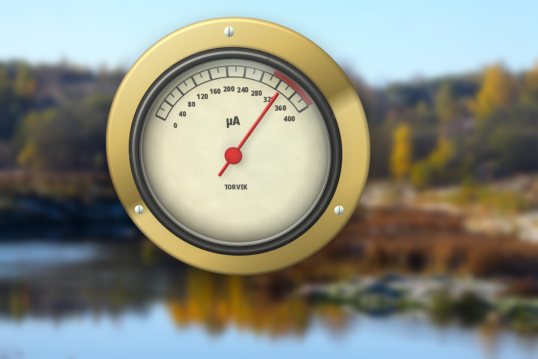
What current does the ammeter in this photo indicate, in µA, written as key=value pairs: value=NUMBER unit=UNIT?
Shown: value=330 unit=µA
